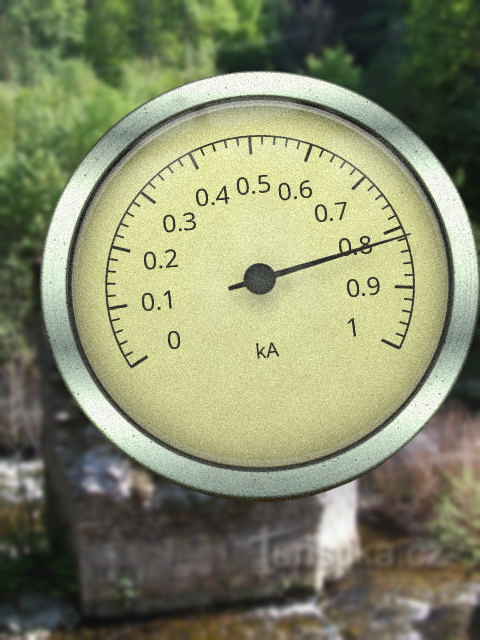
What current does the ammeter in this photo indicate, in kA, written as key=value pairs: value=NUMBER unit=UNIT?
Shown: value=0.82 unit=kA
